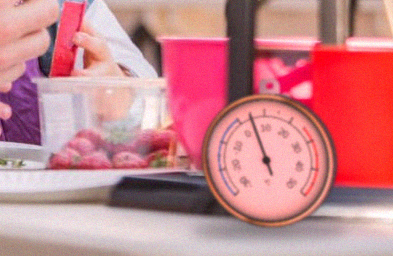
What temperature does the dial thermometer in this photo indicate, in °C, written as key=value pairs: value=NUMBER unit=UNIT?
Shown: value=5 unit=°C
